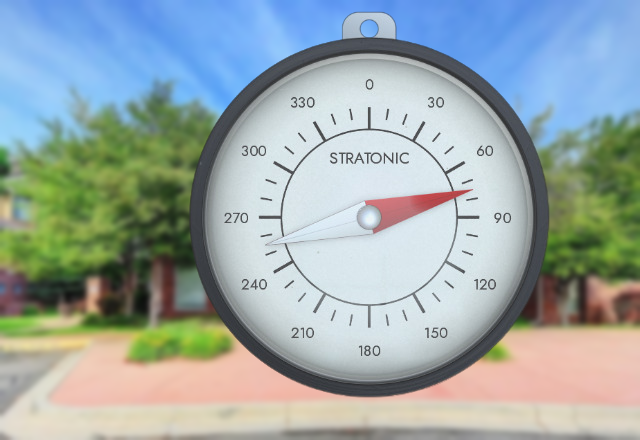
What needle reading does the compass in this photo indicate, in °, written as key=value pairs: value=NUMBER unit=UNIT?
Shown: value=75 unit=°
